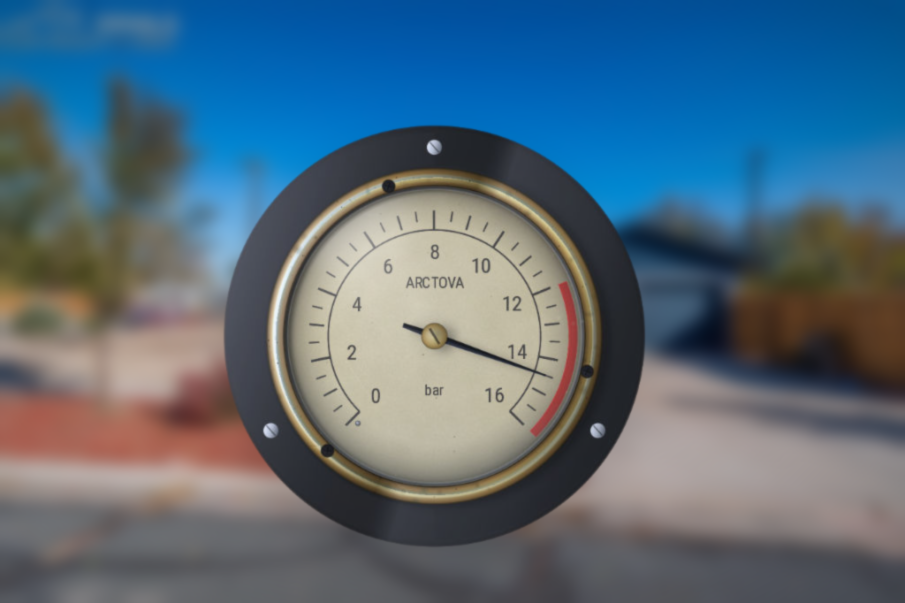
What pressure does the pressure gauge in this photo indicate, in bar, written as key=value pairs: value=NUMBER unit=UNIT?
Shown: value=14.5 unit=bar
